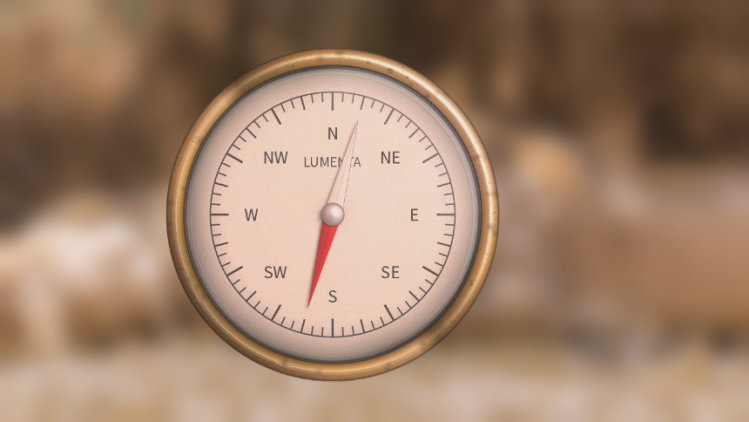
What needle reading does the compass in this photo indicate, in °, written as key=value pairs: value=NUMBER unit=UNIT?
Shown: value=195 unit=°
